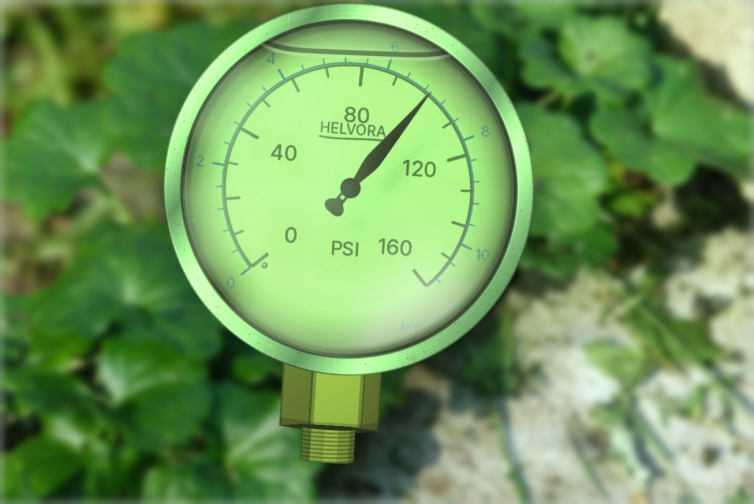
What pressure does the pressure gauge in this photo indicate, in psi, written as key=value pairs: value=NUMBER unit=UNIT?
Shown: value=100 unit=psi
